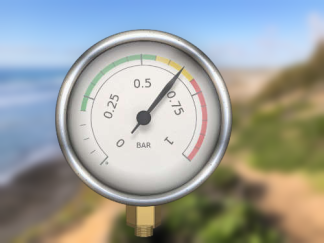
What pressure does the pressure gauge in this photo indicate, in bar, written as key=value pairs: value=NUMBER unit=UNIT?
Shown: value=0.65 unit=bar
